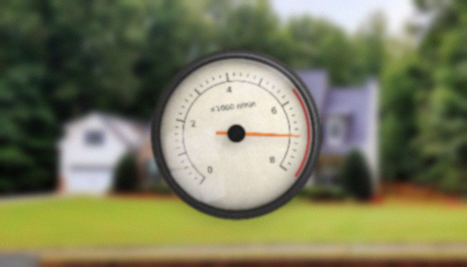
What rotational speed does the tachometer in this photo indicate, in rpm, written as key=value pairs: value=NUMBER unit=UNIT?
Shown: value=7000 unit=rpm
